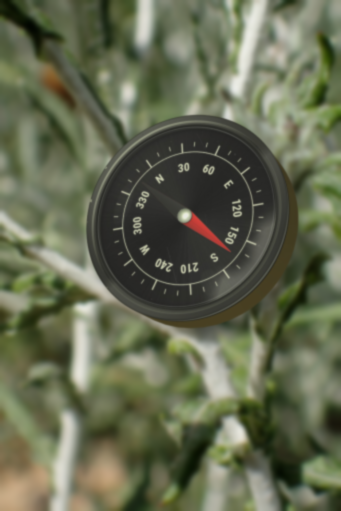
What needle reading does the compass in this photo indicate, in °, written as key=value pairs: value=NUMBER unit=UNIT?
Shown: value=165 unit=°
